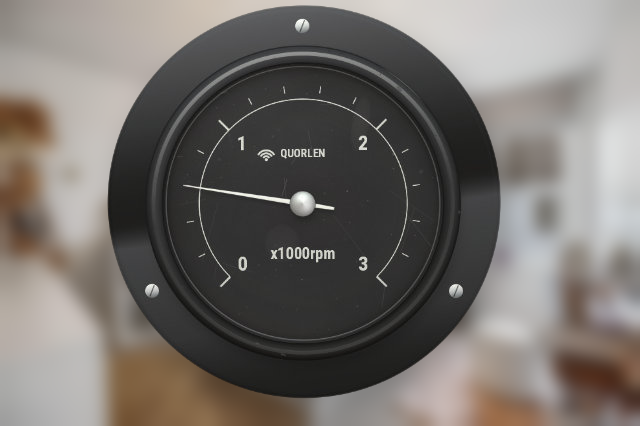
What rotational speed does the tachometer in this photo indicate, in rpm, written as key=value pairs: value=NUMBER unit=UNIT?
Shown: value=600 unit=rpm
